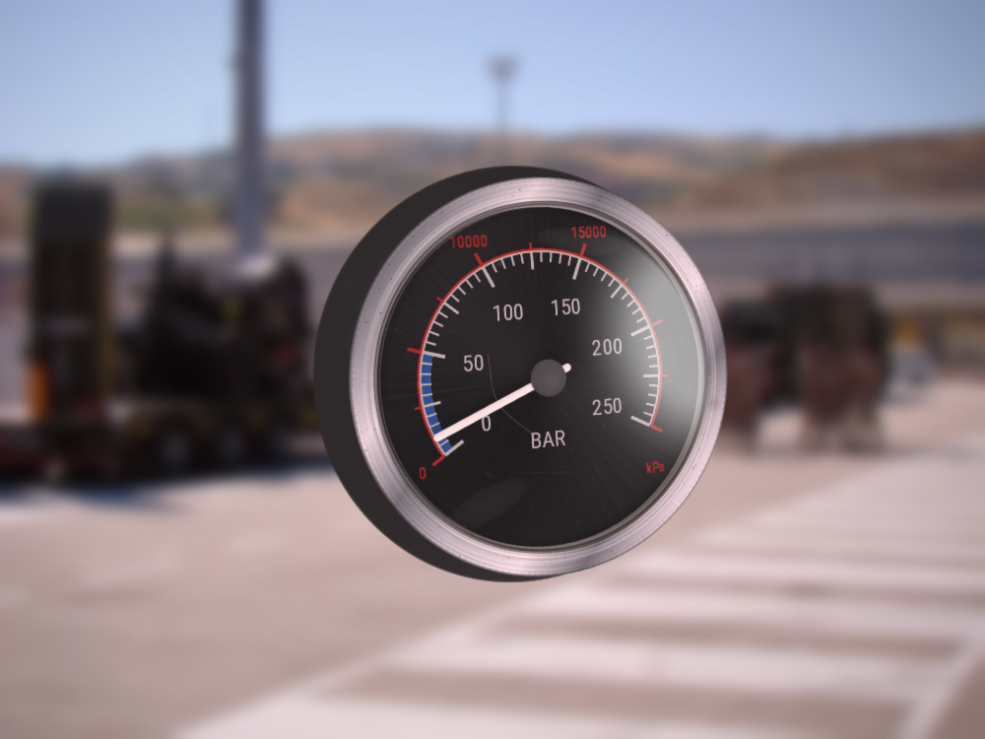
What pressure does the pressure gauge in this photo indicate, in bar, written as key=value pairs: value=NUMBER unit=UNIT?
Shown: value=10 unit=bar
